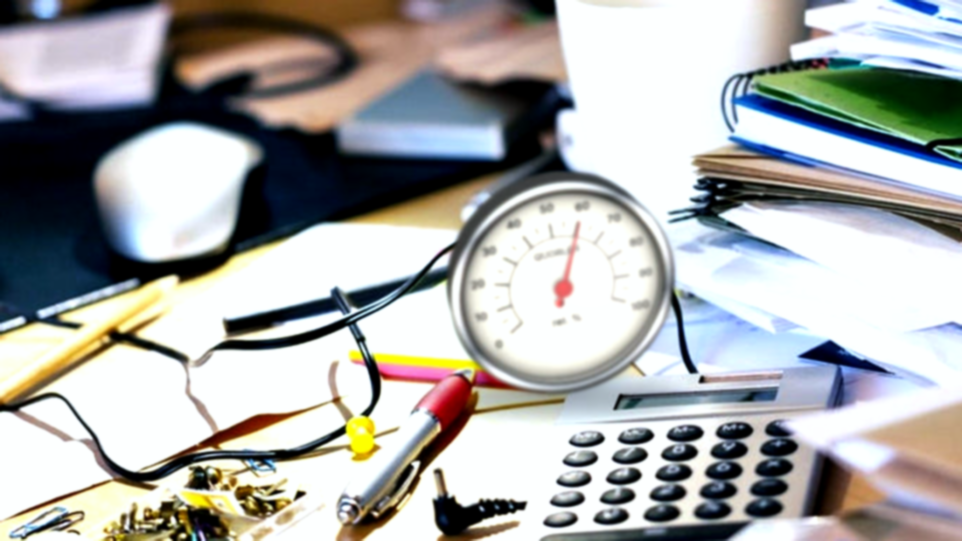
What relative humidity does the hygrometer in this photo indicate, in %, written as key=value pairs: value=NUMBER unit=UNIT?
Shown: value=60 unit=%
